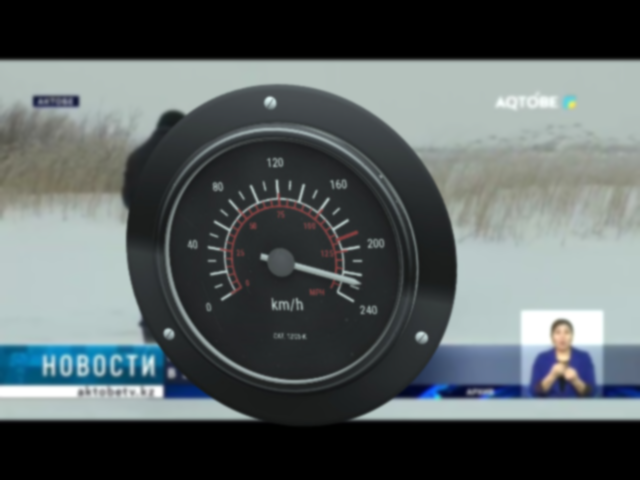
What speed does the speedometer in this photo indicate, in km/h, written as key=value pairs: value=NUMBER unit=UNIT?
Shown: value=225 unit=km/h
